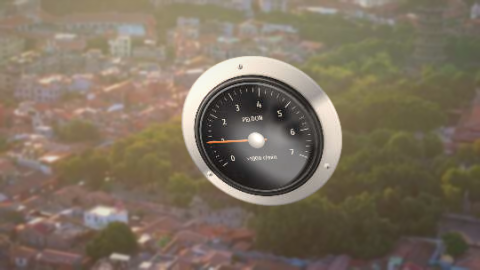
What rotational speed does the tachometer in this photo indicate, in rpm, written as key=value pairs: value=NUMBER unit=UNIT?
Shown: value=1000 unit=rpm
